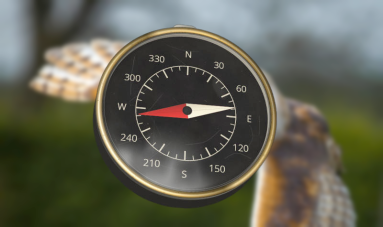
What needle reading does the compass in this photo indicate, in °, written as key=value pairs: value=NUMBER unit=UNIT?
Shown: value=260 unit=°
